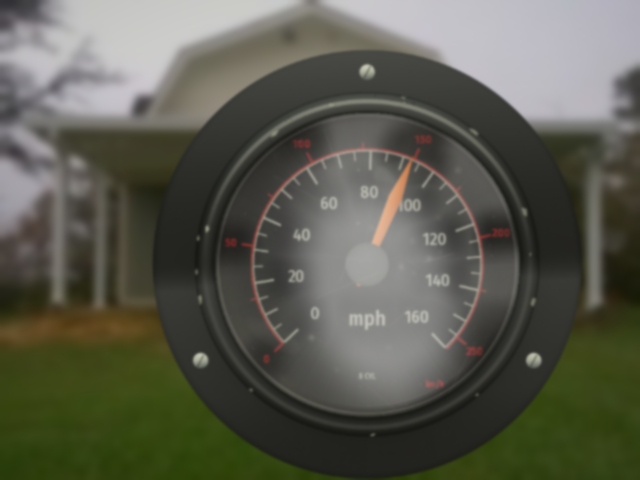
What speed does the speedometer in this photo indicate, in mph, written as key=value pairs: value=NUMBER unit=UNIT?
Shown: value=92.5 unit=mph
